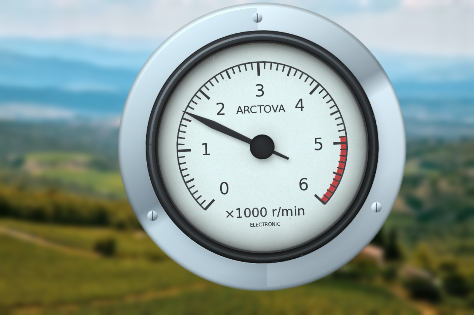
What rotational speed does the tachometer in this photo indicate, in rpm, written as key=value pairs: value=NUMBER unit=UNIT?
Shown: value=1600 unit=rpm
